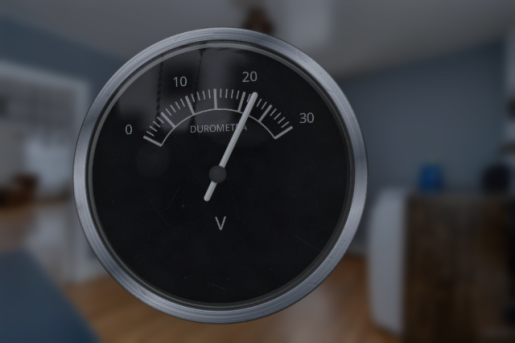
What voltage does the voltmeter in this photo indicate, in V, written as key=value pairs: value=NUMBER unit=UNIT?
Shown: value=22 unit=V
